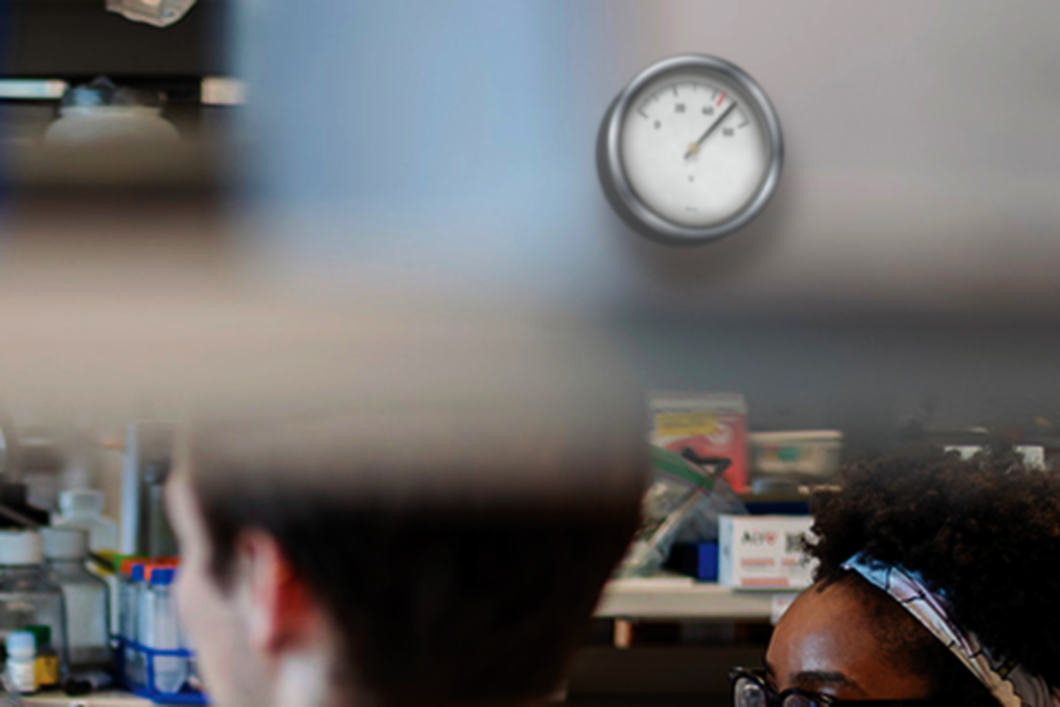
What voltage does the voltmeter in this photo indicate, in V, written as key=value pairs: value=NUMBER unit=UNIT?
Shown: value=50 unit=V
